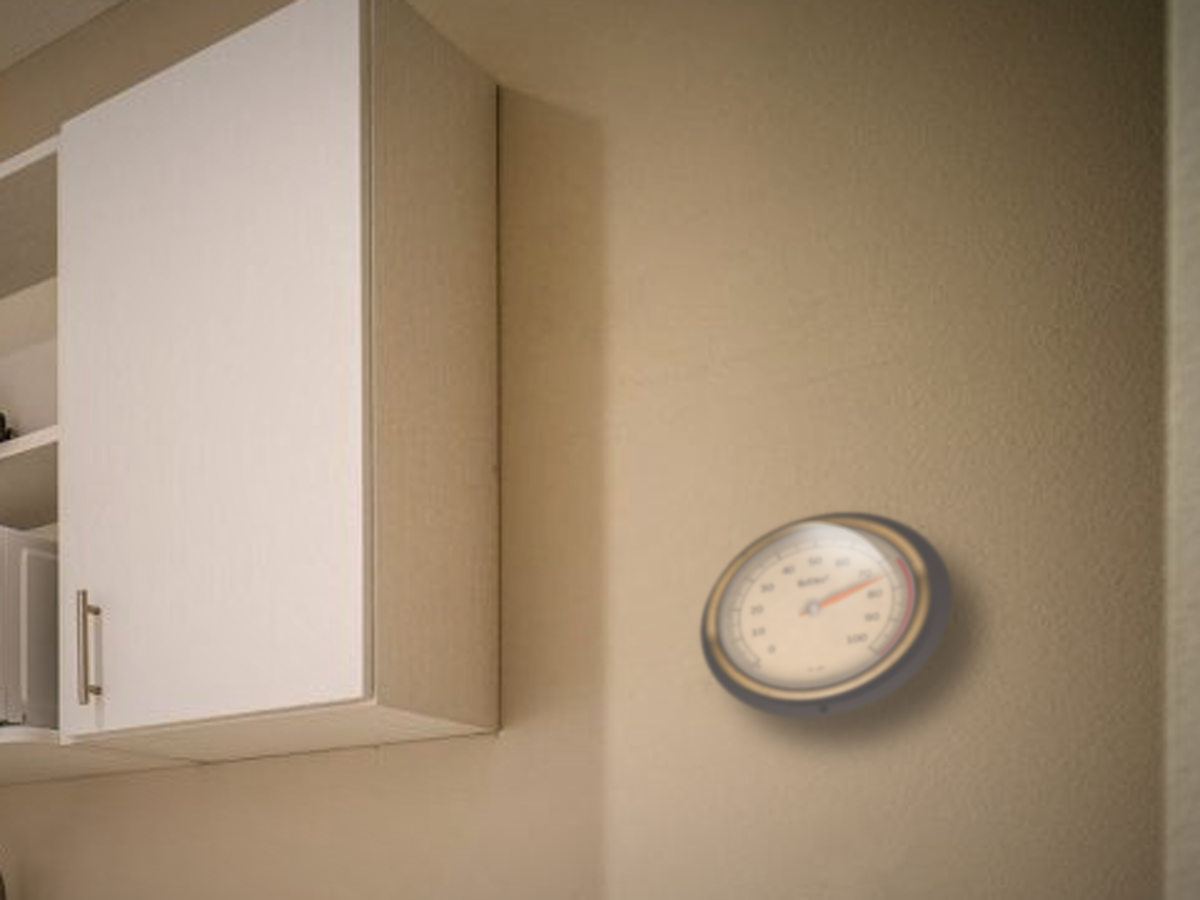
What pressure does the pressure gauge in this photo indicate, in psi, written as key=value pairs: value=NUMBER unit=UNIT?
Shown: value=75 unit=psi
